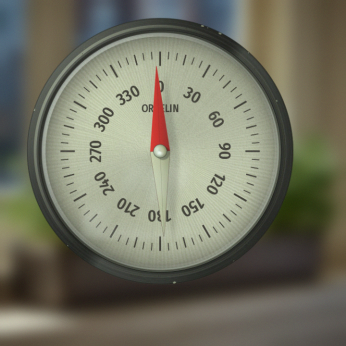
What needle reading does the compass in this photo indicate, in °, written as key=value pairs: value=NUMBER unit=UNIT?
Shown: value=357.5 unit=°
